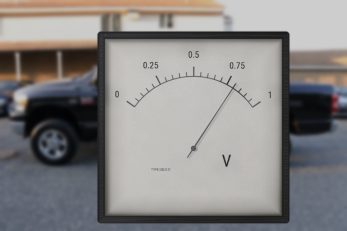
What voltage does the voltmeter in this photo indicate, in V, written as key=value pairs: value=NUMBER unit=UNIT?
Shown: value=0.8 unit=V
